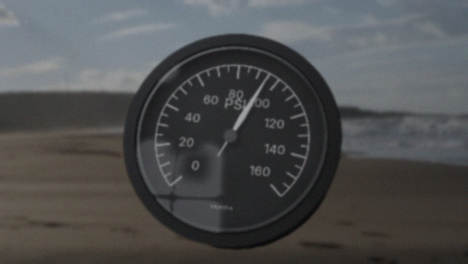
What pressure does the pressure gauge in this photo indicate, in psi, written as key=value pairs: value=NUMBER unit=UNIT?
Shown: value=95 unit=psi
